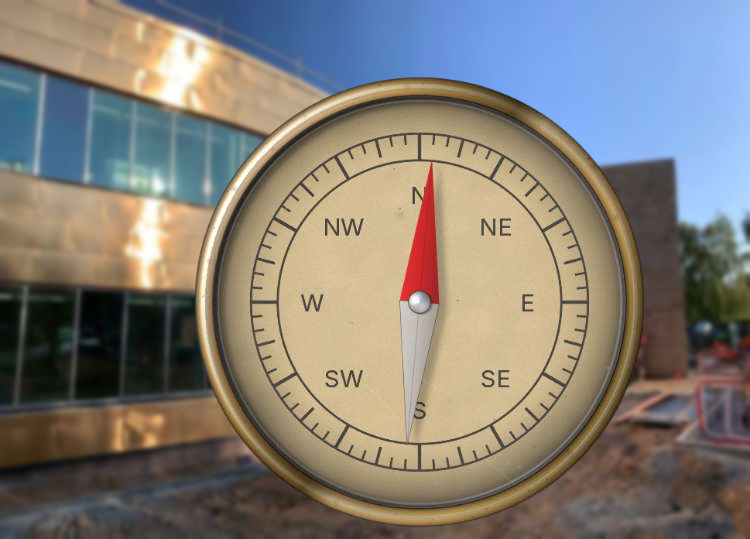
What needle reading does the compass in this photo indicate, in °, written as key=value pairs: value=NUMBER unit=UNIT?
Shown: value=5 unit=°
